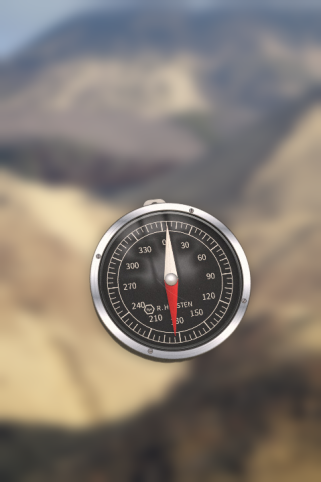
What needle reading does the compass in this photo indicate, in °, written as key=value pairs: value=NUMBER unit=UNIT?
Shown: value=185 unit=°
